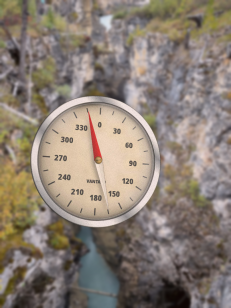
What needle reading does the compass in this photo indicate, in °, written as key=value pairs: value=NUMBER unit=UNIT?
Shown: value=345 unit=°
